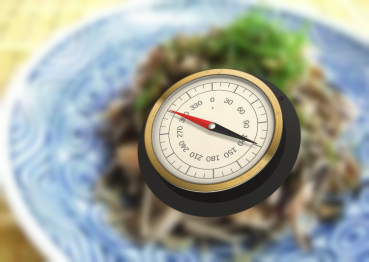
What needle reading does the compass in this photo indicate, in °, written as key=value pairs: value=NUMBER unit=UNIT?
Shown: value=300 unit=°
